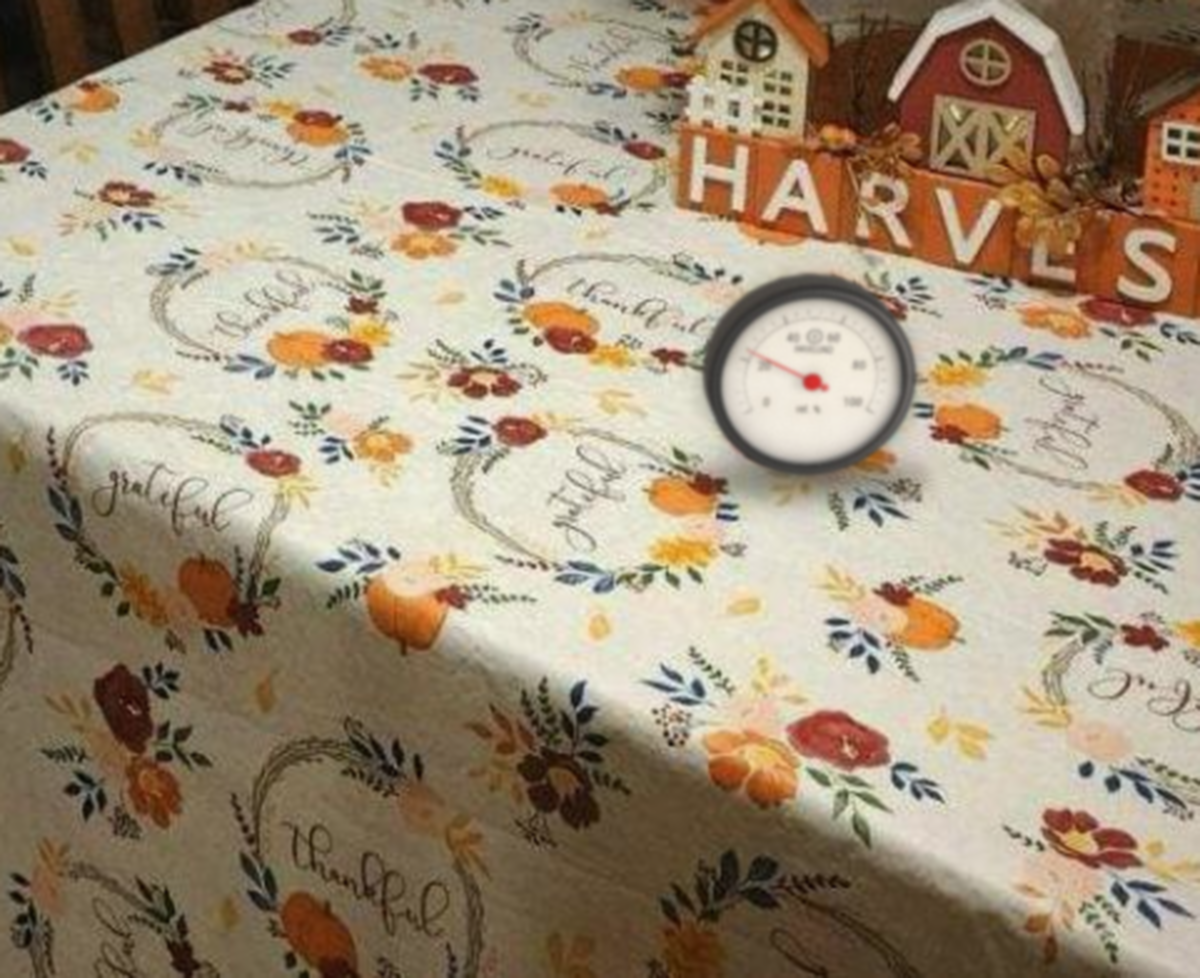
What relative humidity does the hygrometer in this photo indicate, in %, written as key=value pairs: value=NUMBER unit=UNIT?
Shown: value=24 unit=%
